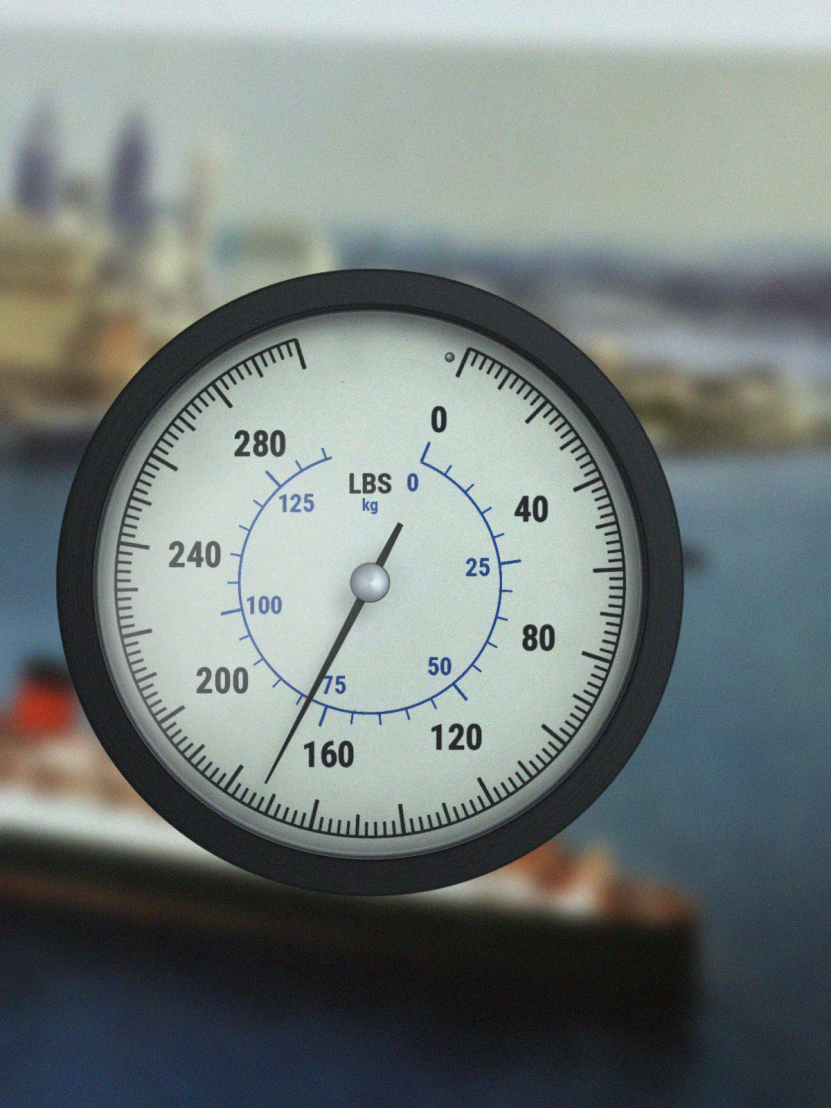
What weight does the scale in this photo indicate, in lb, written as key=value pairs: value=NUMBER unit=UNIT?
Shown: value=173 unit=lb
